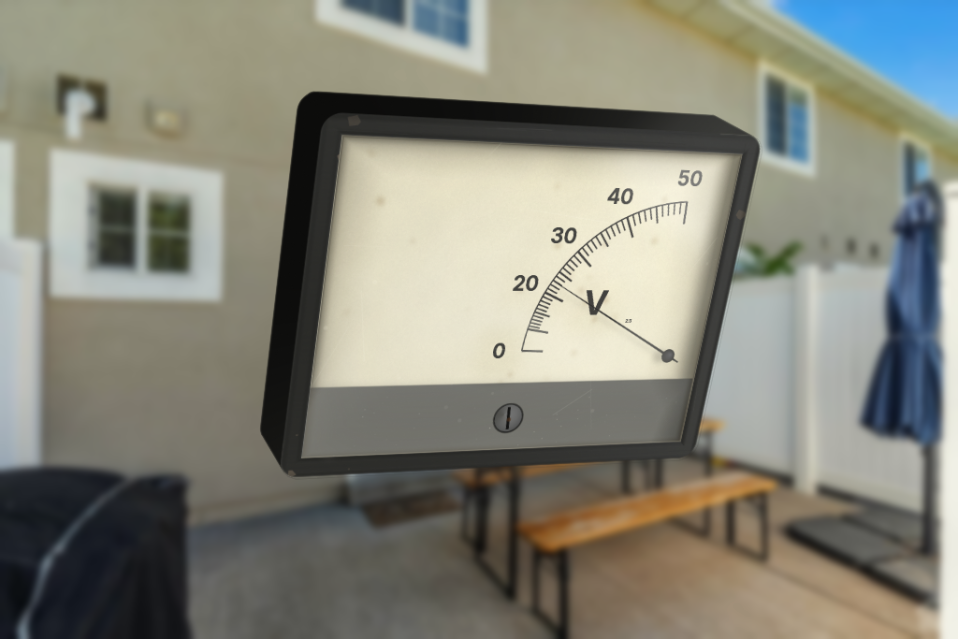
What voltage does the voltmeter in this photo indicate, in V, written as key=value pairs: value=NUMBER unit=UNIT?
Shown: value=23 unit=V
